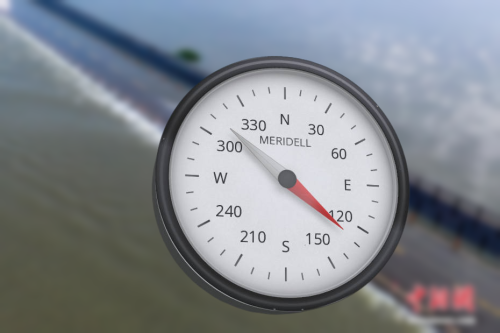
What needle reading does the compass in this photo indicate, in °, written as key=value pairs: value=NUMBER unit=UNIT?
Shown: value=130 unit=°
